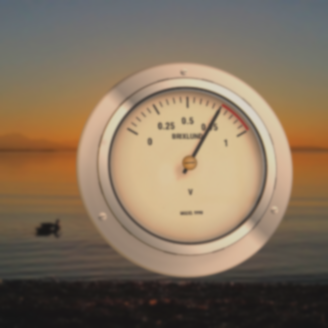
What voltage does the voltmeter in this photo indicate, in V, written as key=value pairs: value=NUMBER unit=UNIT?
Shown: value=0.75 unit=V
